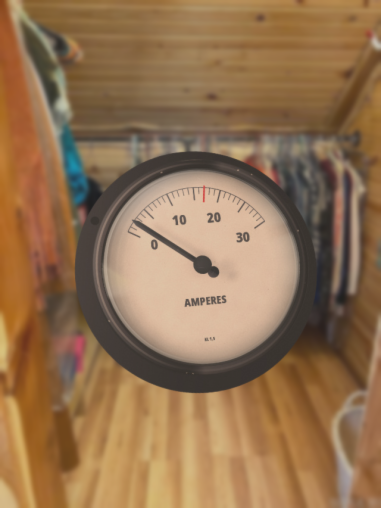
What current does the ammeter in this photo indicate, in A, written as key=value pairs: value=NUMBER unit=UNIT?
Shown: value=2 unit=A
